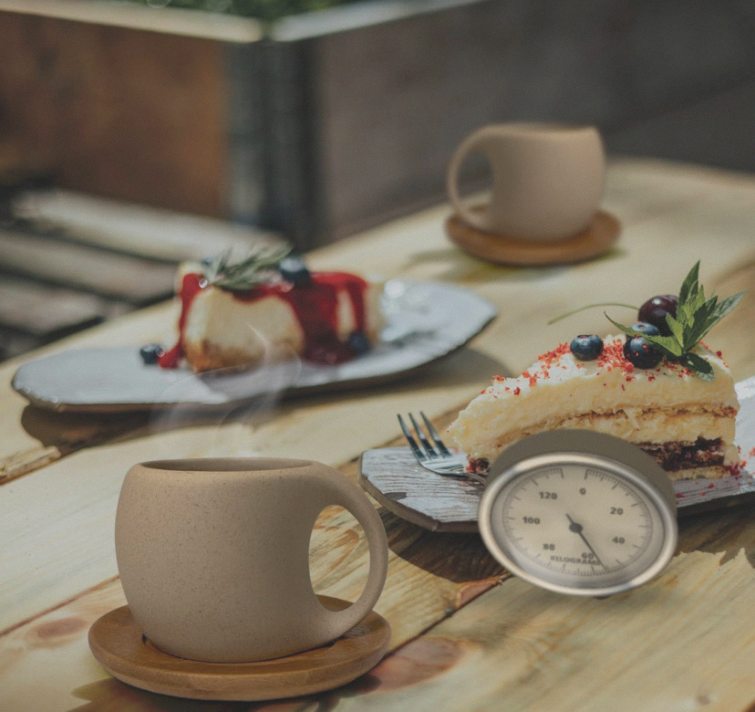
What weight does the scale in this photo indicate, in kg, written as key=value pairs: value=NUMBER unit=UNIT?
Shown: value=55 unit=kg
